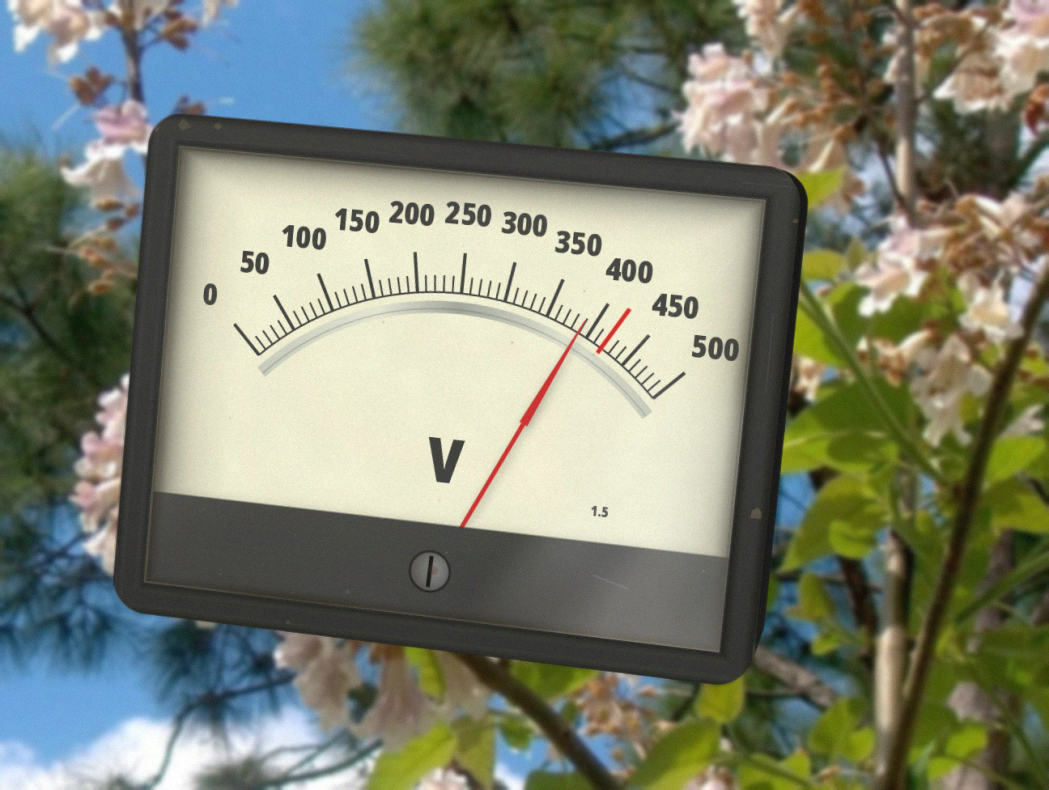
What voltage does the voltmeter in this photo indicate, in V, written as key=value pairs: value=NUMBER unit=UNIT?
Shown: value=390 unit=V
